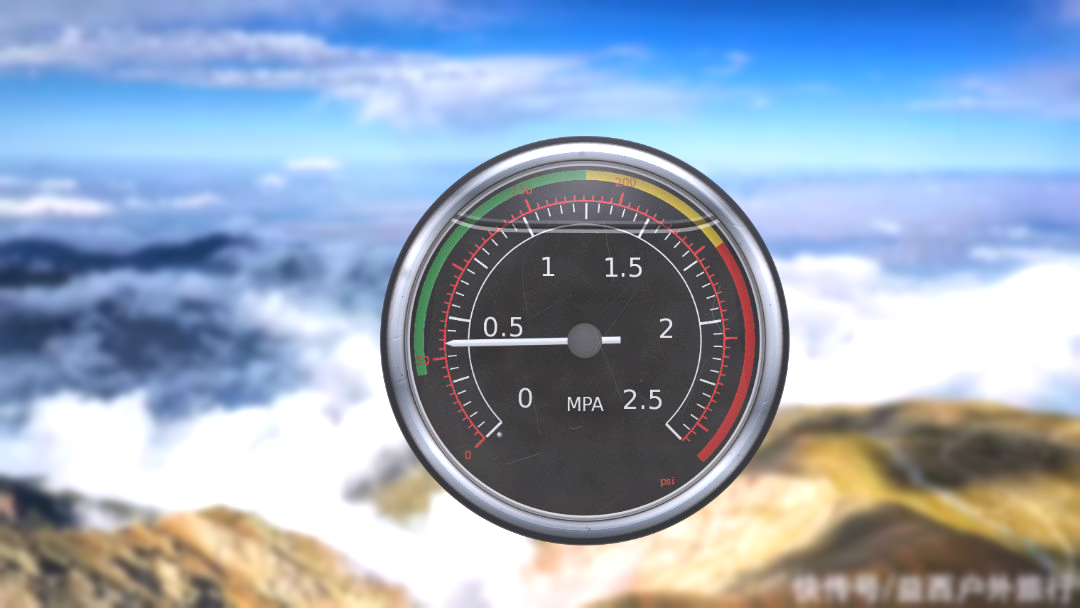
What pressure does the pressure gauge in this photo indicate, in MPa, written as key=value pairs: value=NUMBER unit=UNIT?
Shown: value=0.4 unit=MPa
